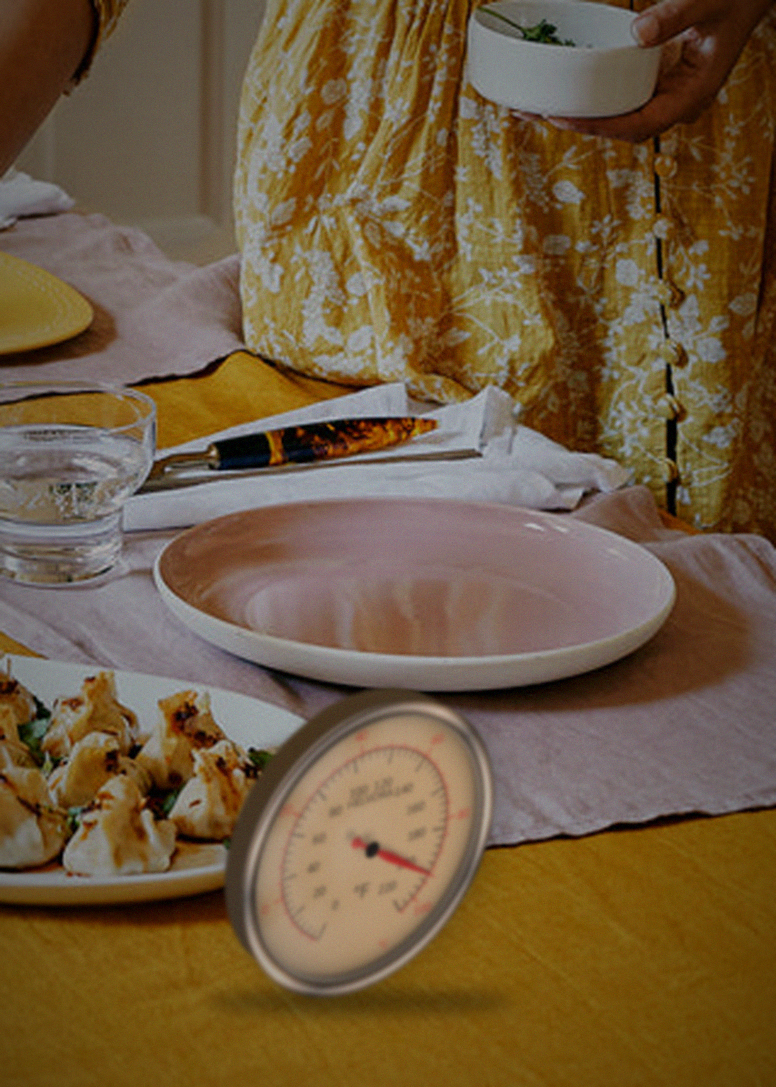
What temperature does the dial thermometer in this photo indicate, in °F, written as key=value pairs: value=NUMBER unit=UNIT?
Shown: value=200 unit=°F
